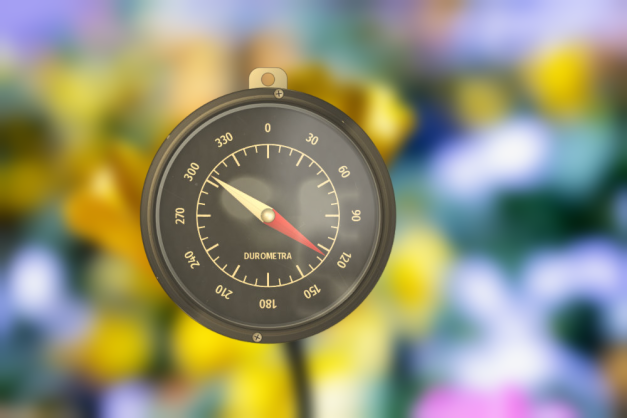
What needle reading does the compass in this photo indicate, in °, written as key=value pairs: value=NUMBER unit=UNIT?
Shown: value=125 unit=°
